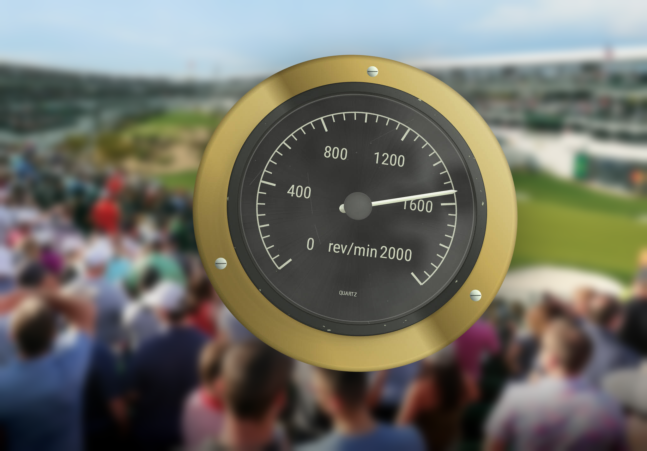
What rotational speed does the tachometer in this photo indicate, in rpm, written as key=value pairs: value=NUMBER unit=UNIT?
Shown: value=1550 unit=rpm
